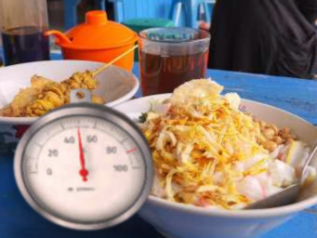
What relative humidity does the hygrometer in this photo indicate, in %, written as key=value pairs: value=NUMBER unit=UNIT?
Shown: value=50 unit=%
